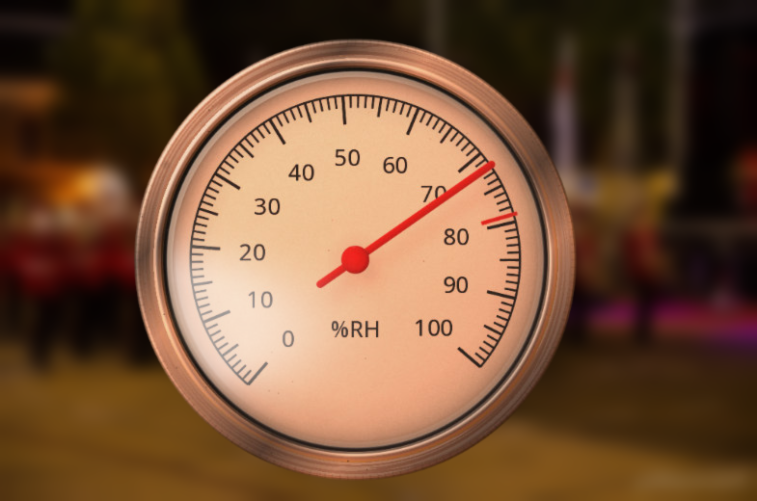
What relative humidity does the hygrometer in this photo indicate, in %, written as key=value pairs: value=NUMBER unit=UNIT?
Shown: value=72 unit=%
